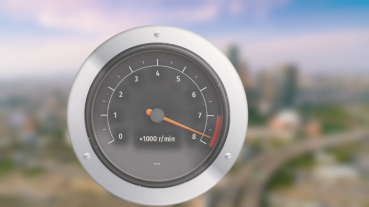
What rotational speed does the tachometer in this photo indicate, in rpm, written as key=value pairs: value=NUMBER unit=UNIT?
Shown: value=7750 unit=rpm
